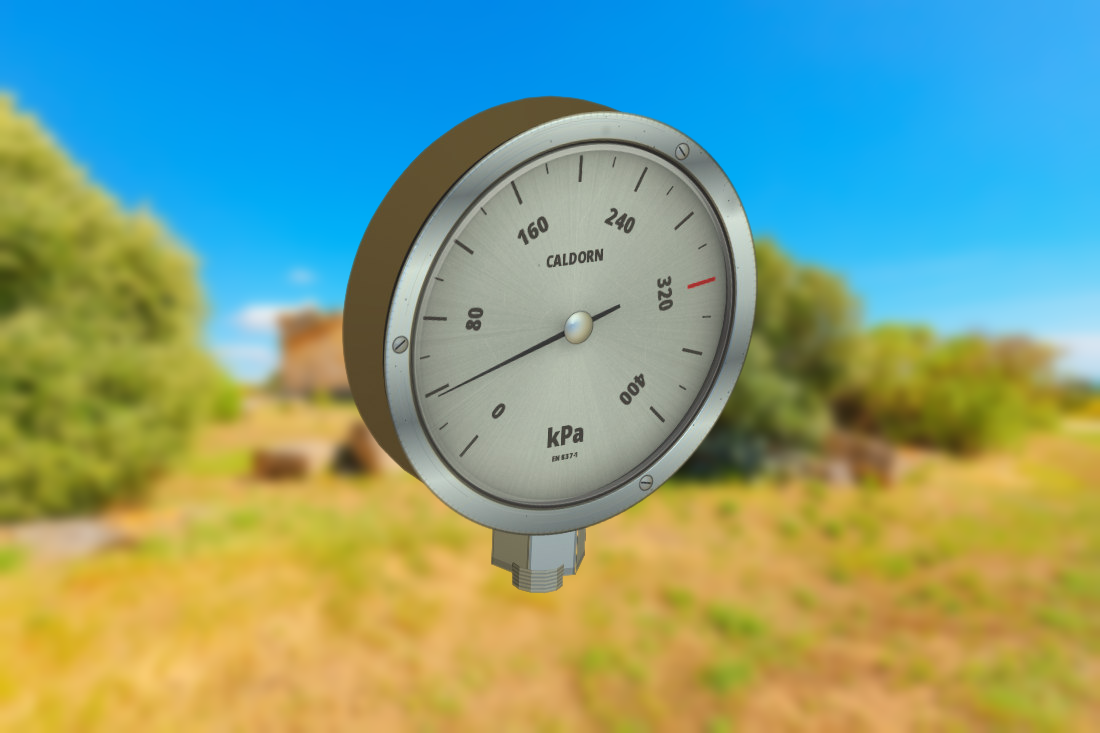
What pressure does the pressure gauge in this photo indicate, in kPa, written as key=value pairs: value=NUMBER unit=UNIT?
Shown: value=40 unit=kPa
